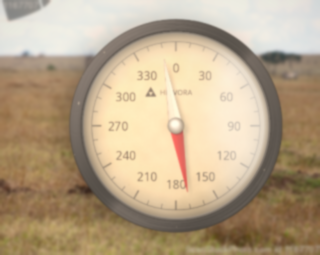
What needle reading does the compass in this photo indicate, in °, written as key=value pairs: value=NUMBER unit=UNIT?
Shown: value=170 unit=°
